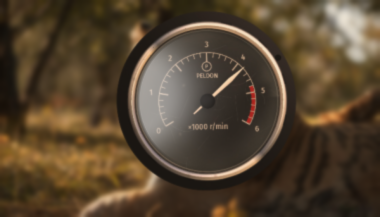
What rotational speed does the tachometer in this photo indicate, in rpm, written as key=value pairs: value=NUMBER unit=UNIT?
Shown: value=4200 unit=rpm
